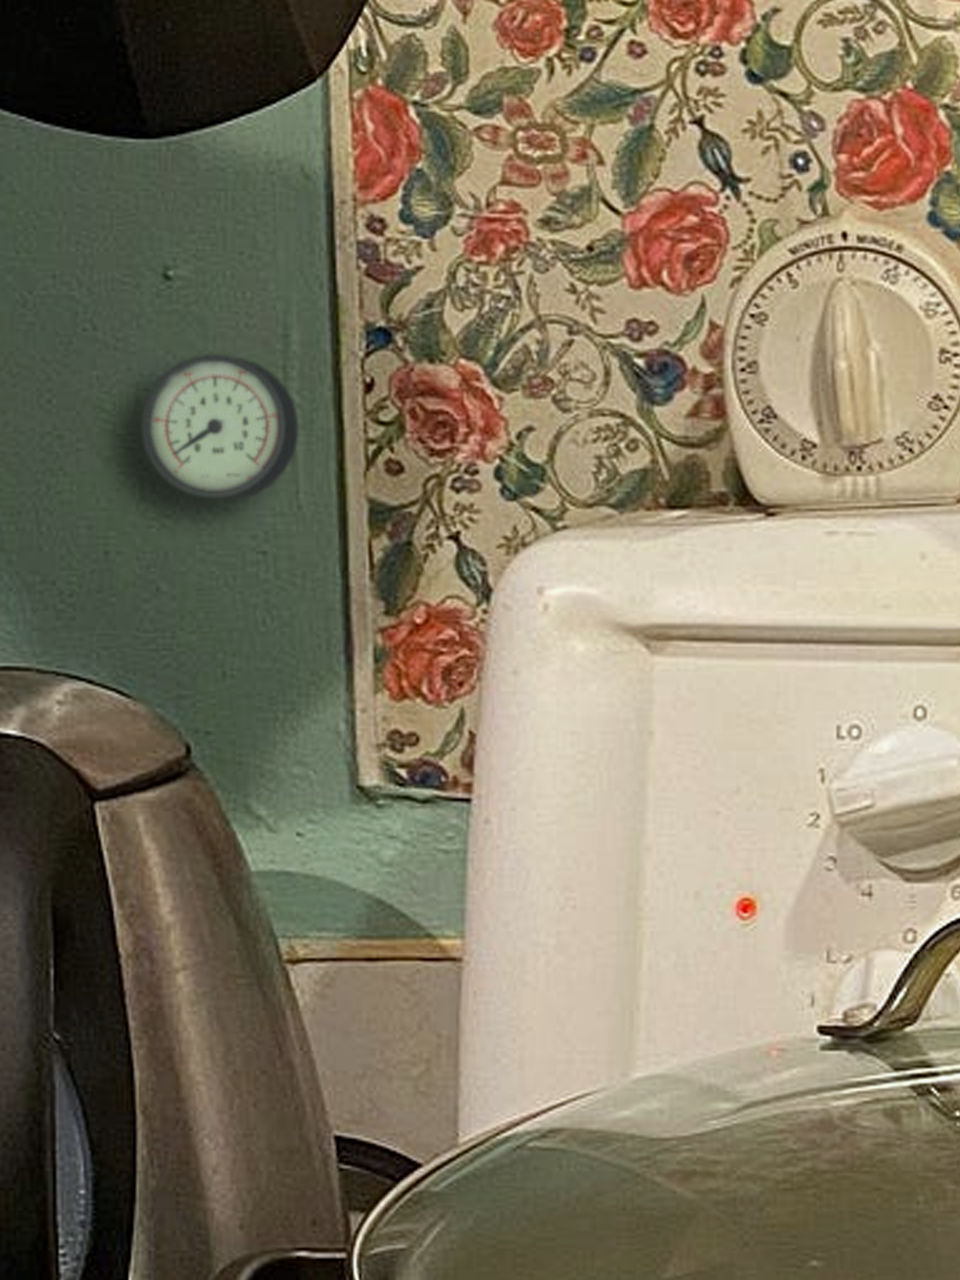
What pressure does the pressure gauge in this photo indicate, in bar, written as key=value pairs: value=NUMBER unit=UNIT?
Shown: value=0.5 unit=bar
